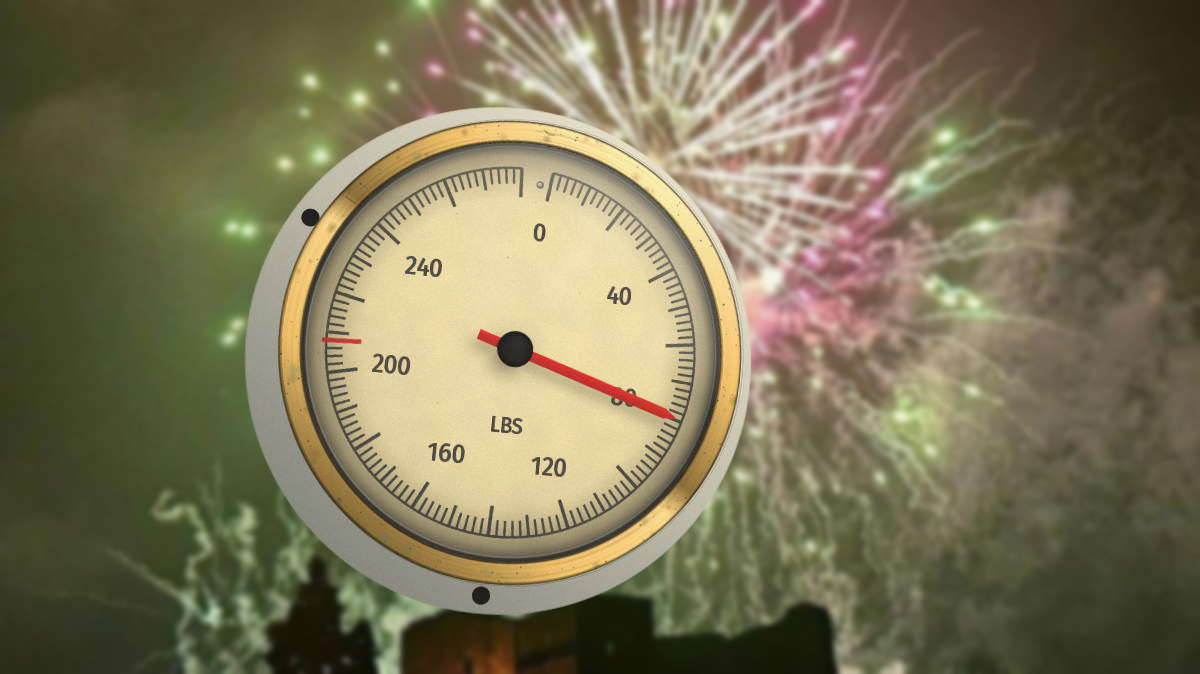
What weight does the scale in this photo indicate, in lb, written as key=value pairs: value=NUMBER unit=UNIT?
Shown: value=80 unit=lb
